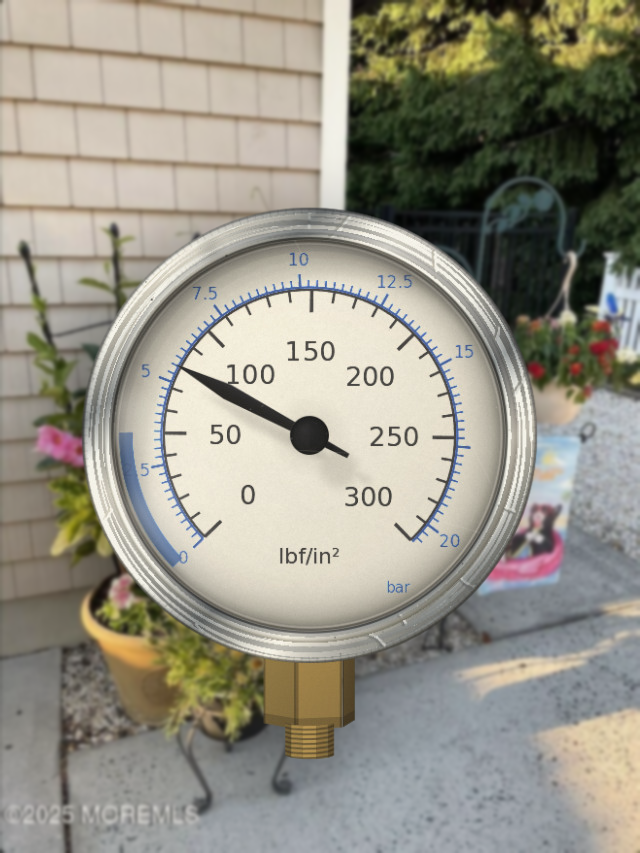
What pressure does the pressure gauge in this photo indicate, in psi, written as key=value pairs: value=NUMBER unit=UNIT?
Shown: value=80 unit=psi
